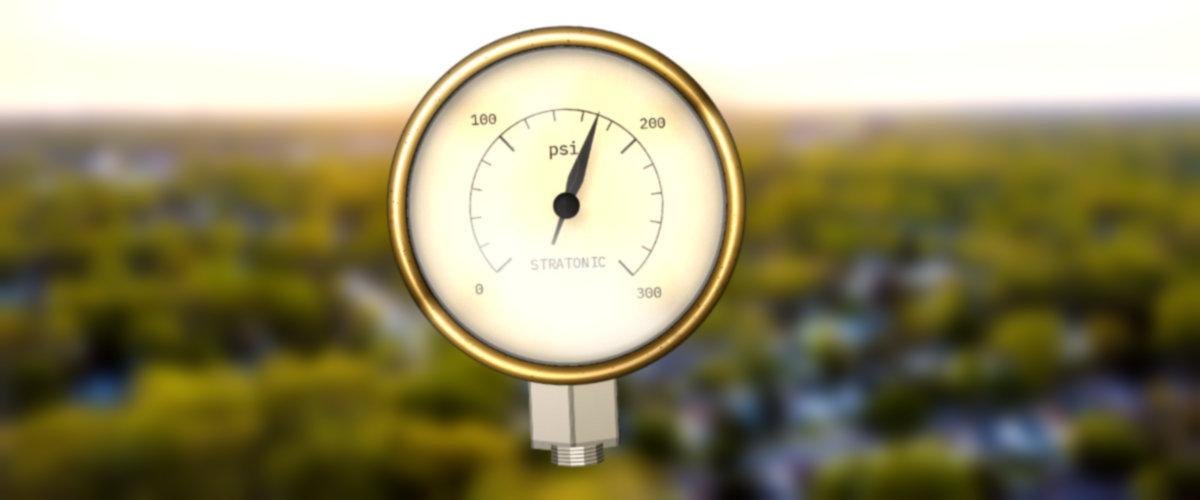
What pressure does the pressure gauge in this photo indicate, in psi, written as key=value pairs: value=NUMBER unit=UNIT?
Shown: value=170 unit=psi
